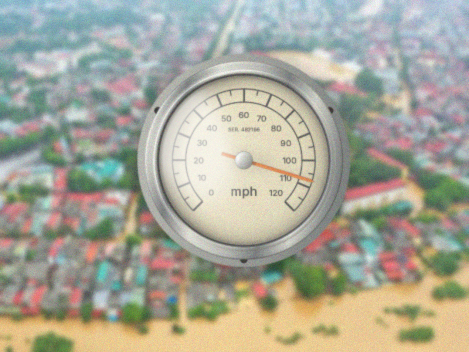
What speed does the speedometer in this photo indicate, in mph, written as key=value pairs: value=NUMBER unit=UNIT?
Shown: value=107.5 unit=mph
